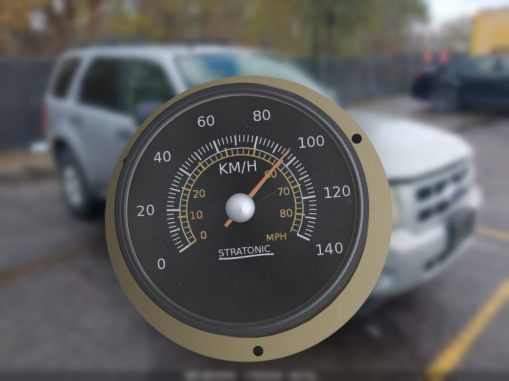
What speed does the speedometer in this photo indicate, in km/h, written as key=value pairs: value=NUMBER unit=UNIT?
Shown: value=96 unit=km/h
